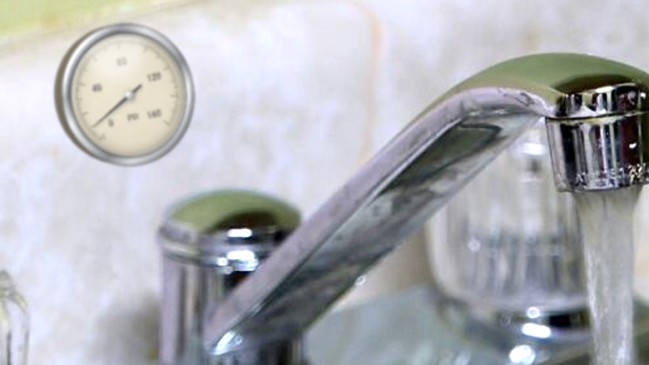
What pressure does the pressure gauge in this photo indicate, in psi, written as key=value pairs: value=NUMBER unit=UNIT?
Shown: value=10 unit=psi
